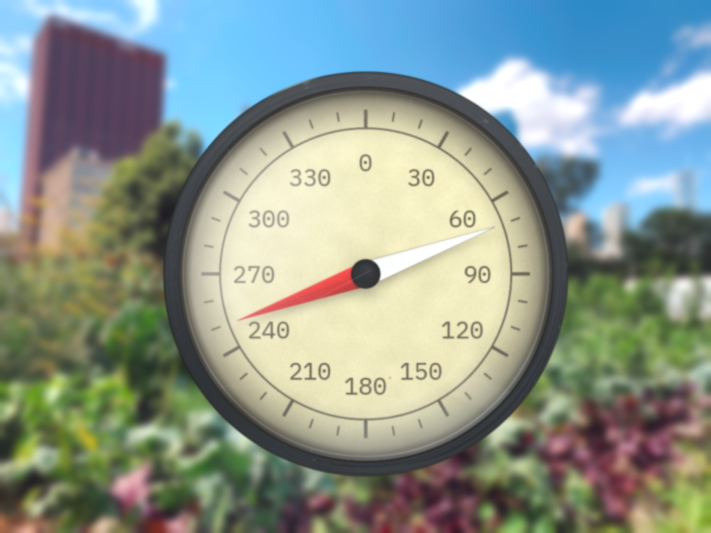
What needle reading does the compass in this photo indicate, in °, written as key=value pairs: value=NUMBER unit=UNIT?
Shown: value=250 unit=°
